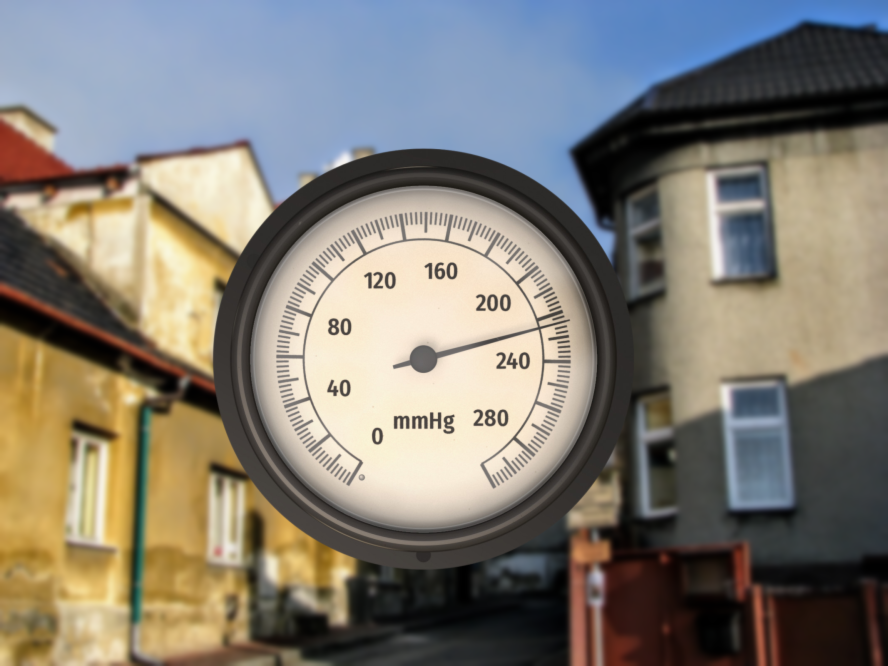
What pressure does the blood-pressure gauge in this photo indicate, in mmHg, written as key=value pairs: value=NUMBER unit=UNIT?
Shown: value=224 unit=mmHg
